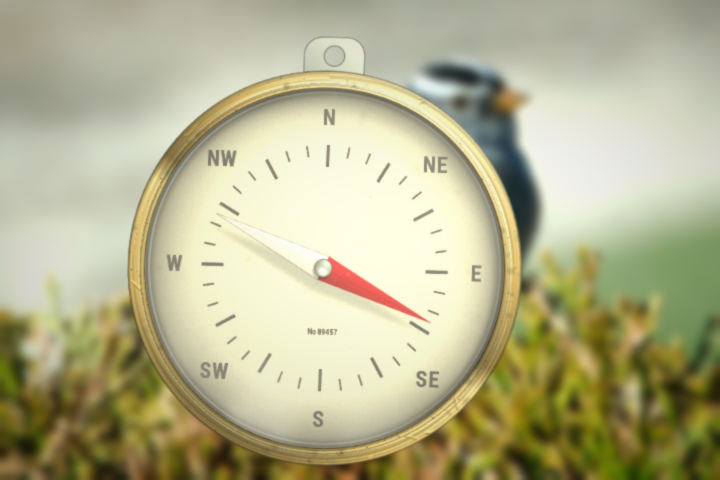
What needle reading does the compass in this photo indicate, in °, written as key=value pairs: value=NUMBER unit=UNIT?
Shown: value=115 unit=°
